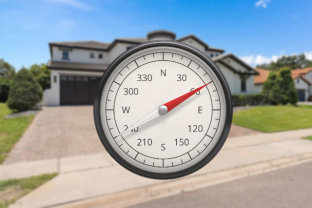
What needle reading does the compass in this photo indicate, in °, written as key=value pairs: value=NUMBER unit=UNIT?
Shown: value=60 unit=°
